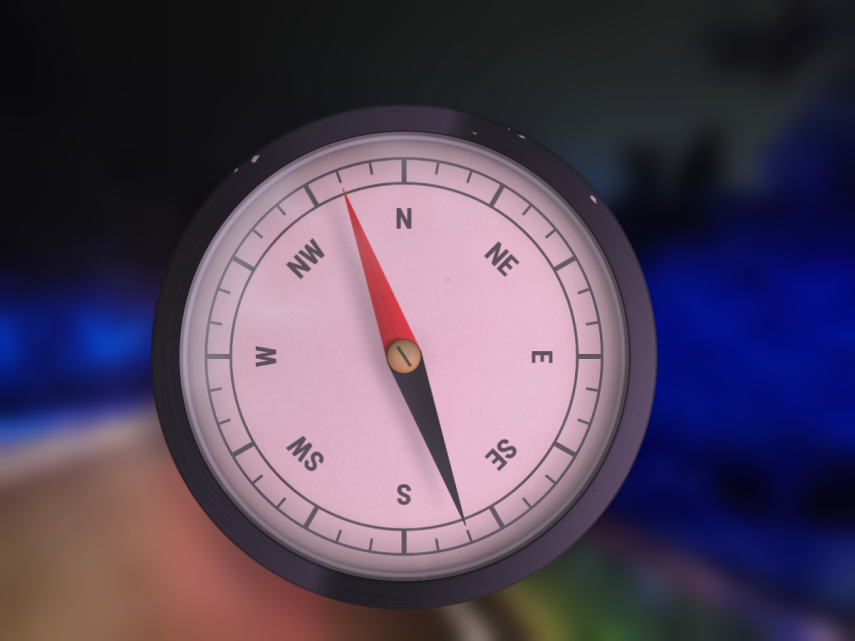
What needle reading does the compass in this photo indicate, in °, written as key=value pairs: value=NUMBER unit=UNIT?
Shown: value=340 unit=°
